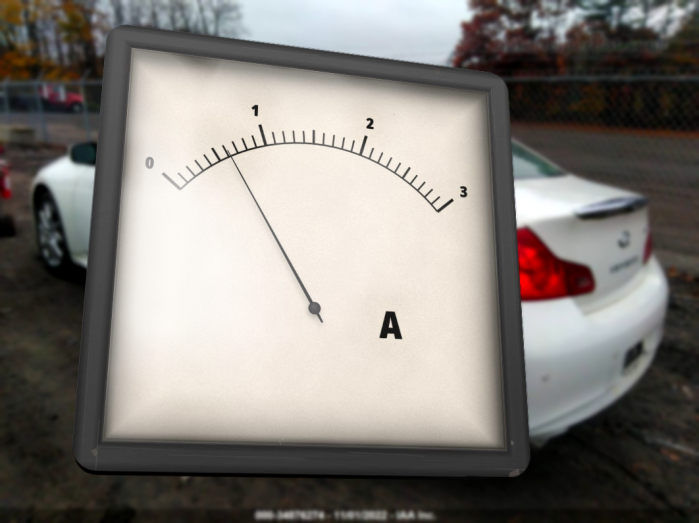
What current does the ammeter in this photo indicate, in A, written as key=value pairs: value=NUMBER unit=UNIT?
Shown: value=0.6 unit=A
